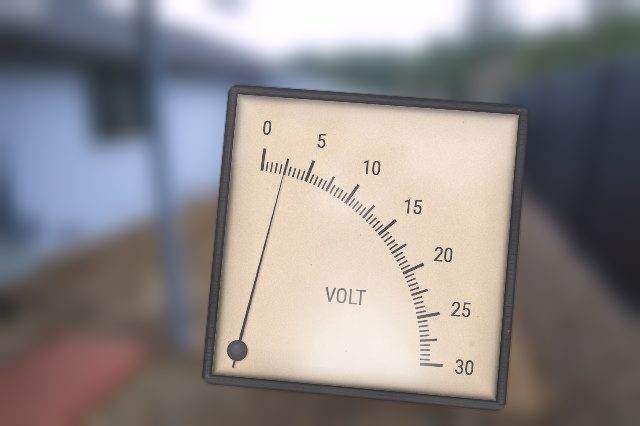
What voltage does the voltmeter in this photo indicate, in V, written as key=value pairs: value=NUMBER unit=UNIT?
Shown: value=2.5 unit=V
